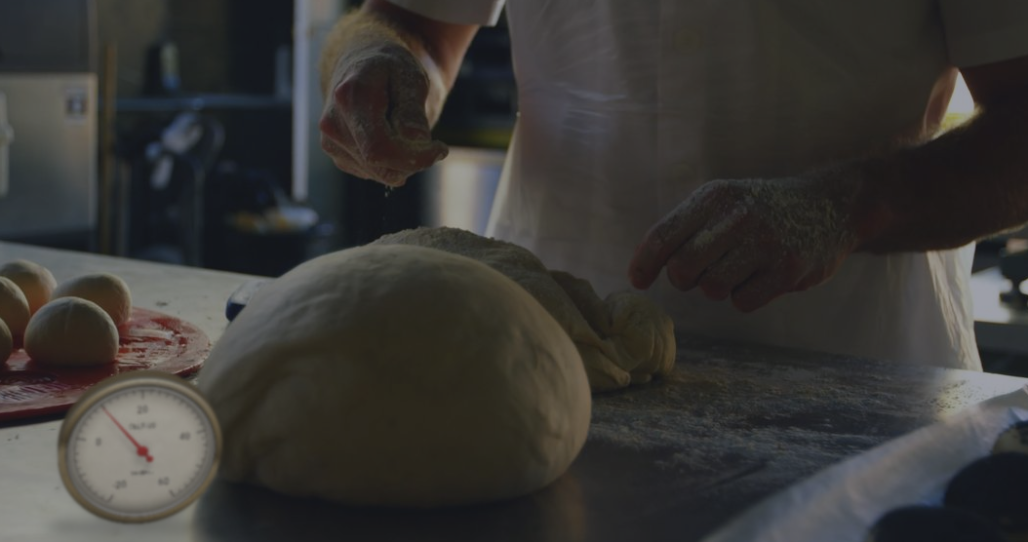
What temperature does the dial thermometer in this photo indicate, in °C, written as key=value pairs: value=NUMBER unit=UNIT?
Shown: value=10 unit=°C
